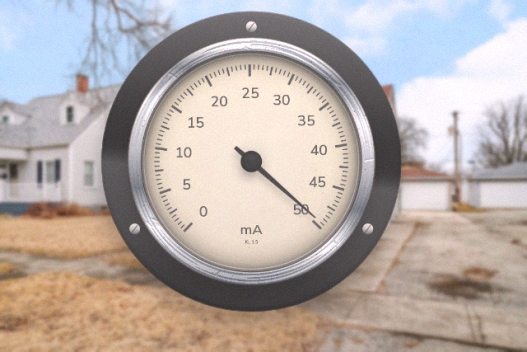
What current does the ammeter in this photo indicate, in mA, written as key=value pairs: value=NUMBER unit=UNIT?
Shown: value=49.5 unit=mA
